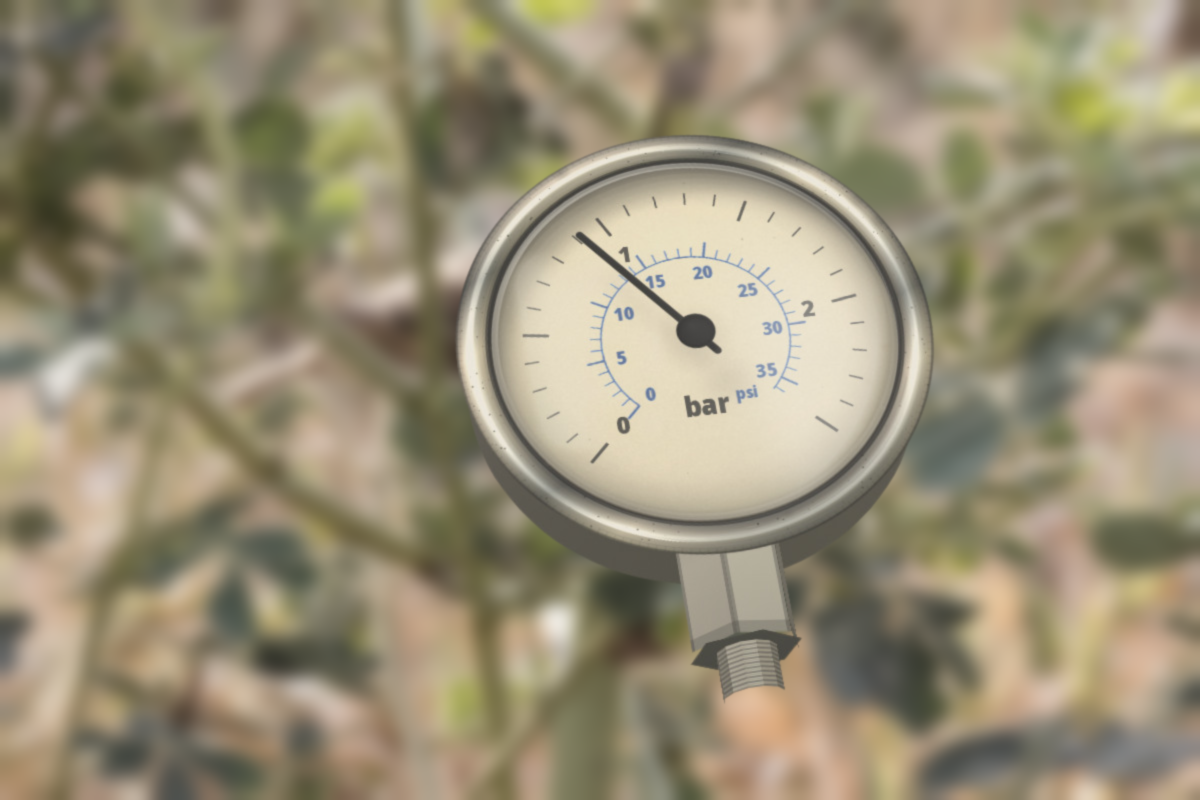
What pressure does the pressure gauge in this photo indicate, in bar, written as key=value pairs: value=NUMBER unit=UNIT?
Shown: value=0.9 unit=bar
